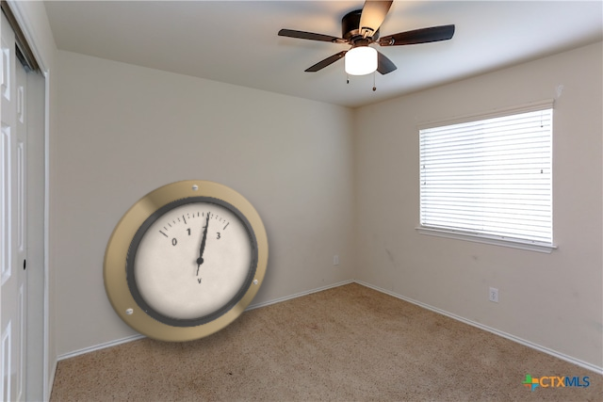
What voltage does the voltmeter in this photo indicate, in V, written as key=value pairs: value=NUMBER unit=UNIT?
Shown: value=2 unit=V
